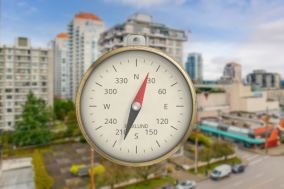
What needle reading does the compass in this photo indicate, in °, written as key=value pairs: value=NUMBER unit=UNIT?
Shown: value=20 unit=°
